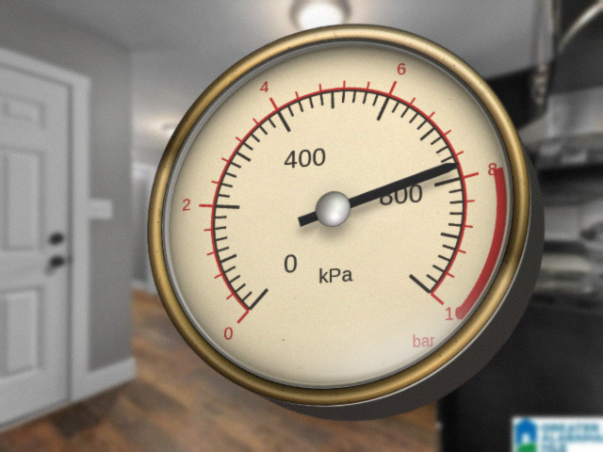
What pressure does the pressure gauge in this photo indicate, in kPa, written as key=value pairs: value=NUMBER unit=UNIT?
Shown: value=780 unit=kPa
